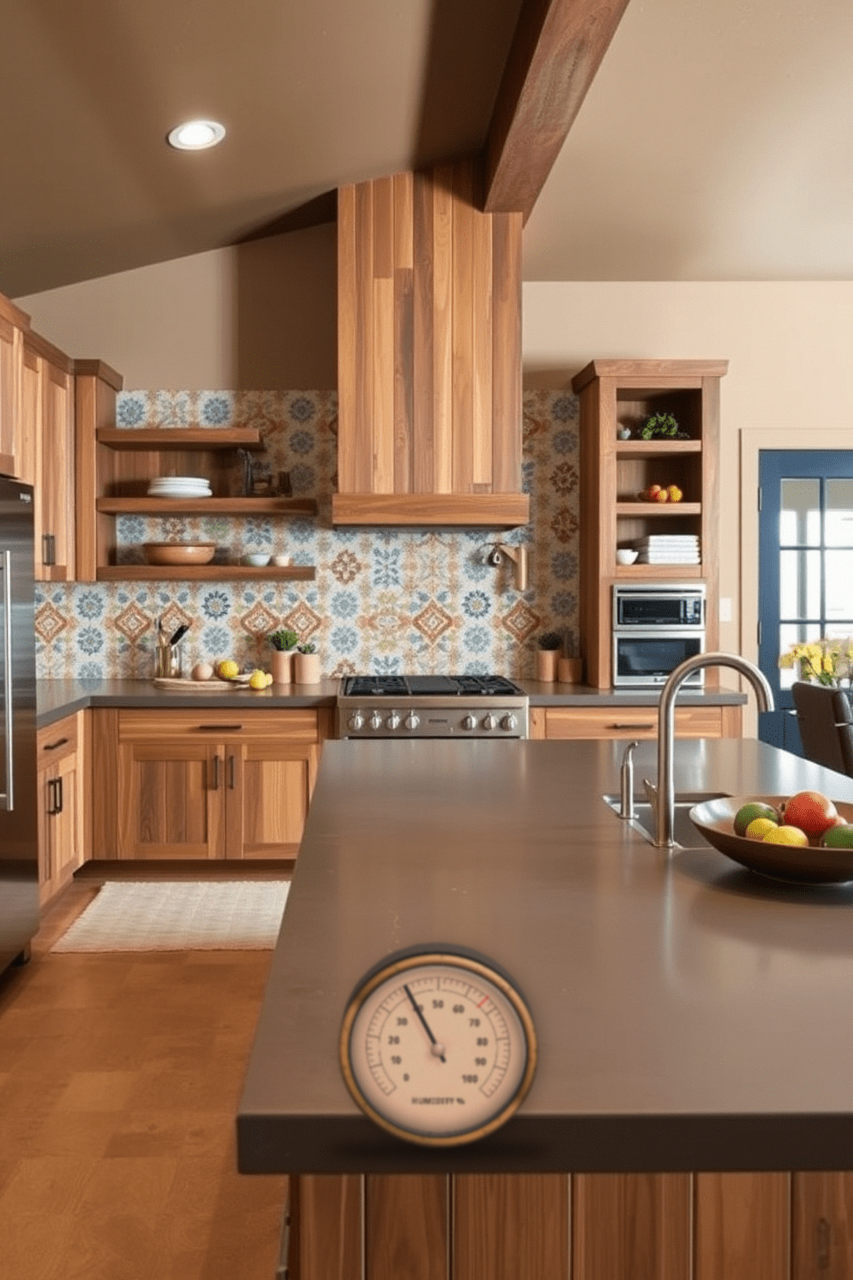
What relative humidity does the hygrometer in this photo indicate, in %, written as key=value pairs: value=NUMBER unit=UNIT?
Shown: value=40 unit=%
